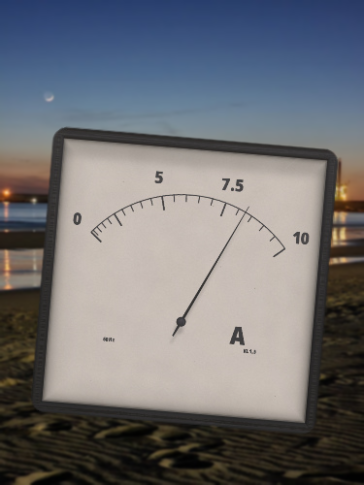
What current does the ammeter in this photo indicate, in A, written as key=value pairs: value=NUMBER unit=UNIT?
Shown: value=8.25 unit=A
